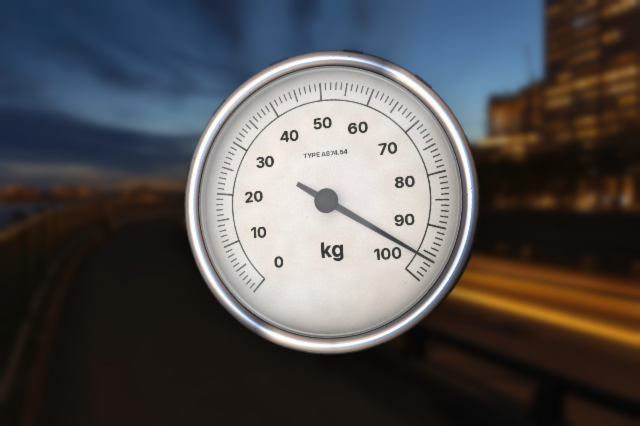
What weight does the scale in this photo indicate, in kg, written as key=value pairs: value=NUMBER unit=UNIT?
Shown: value=96 unit=kg
